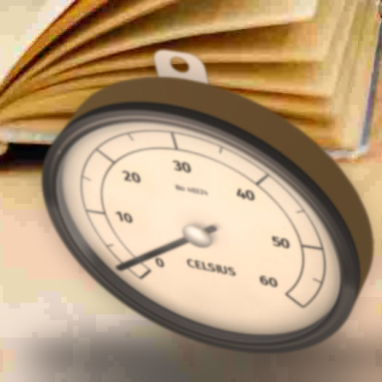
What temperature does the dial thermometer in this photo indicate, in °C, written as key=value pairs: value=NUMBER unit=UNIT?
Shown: value=2.5 unit=°C
